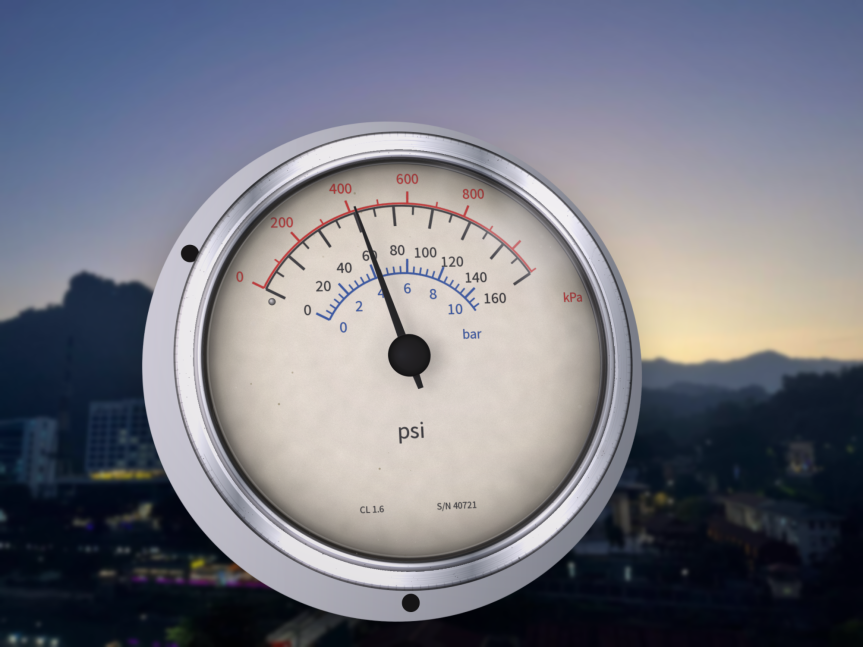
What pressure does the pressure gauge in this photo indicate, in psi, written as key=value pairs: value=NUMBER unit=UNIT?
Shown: value=60 unit=psi
